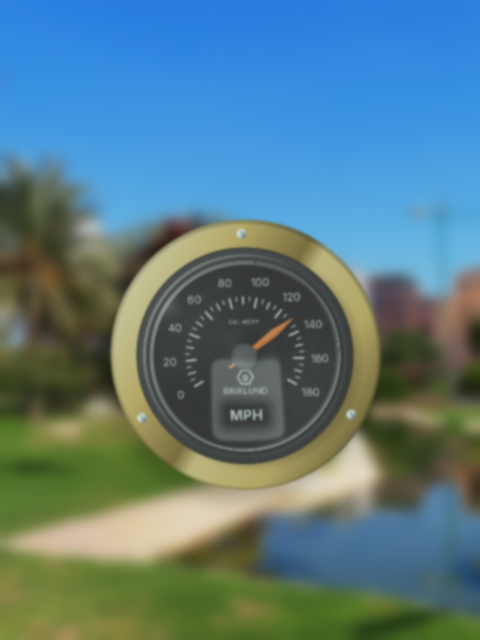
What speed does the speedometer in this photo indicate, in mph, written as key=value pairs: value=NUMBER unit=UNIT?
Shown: value=130 unit=mph
